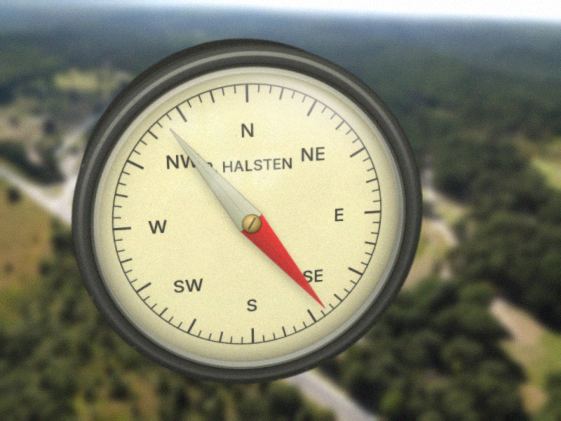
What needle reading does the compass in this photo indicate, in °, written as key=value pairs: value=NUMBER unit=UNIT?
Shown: value=142.5 unit=°
